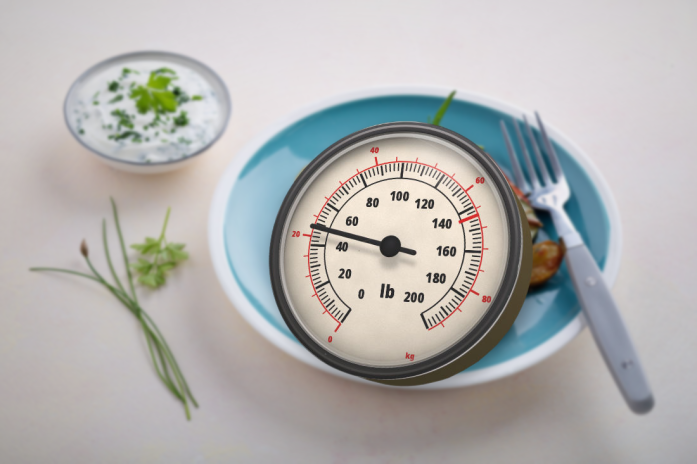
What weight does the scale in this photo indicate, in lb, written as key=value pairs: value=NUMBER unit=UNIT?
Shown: value=48 unit=lb
